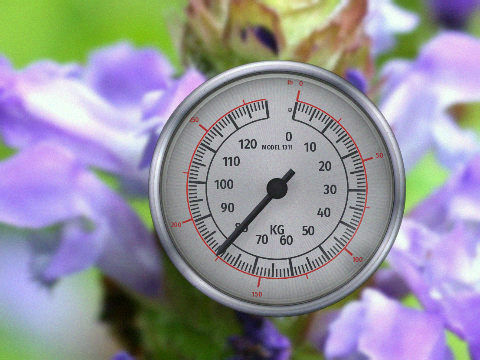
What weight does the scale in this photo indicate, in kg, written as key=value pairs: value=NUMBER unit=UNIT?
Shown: value=80 unit=kg
